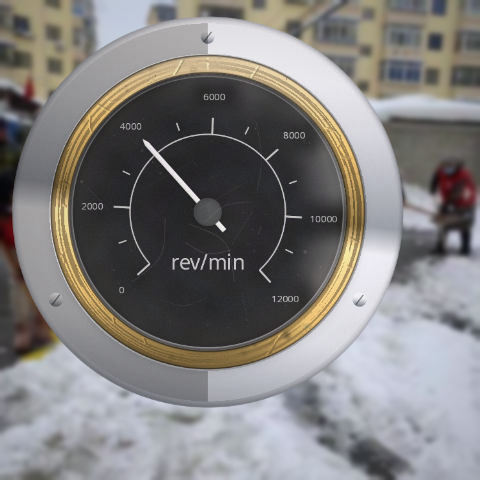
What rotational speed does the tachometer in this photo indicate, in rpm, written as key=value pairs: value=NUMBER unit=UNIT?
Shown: value=4000 unit=rpm
